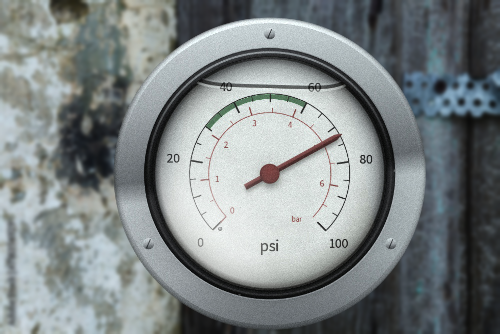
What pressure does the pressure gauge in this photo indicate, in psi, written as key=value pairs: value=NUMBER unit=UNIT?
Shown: value=72.5 unit=psi
